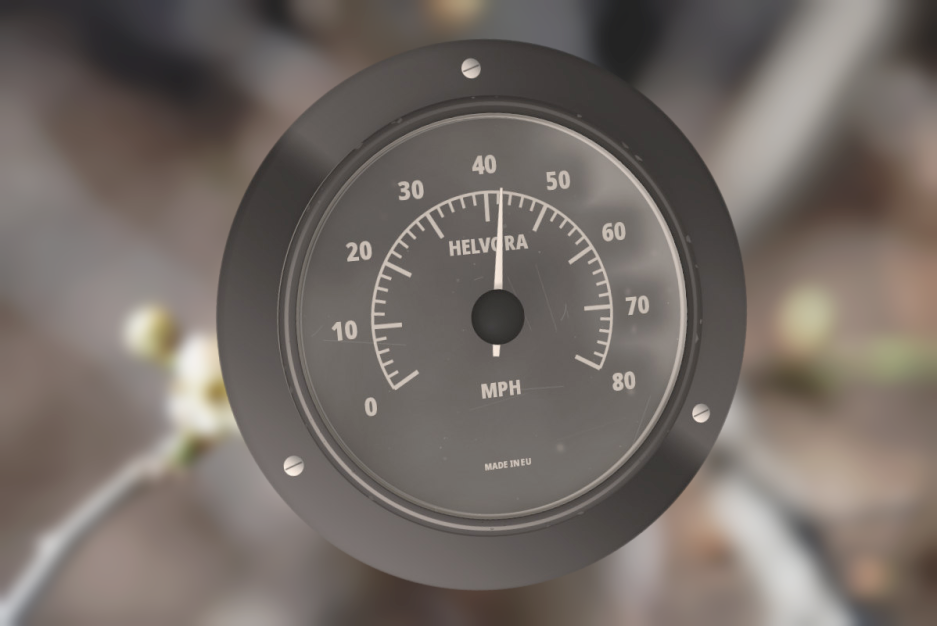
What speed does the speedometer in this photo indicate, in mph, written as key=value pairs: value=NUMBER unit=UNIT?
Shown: value=42 unit=mph
